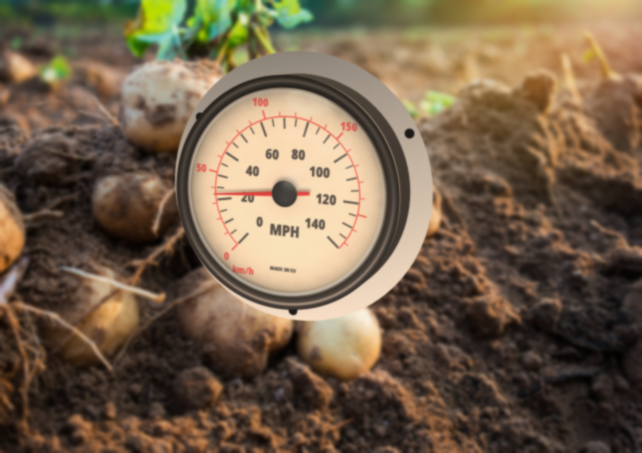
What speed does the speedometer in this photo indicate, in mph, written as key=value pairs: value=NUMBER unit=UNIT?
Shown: value=22.5 unit=mph
